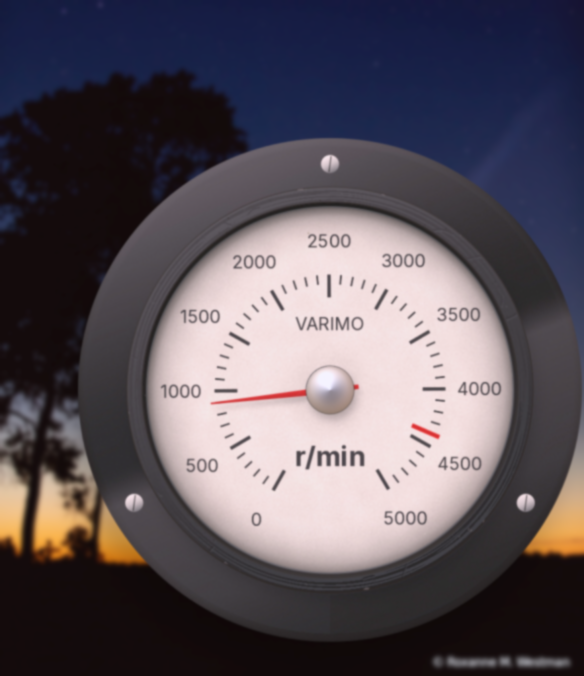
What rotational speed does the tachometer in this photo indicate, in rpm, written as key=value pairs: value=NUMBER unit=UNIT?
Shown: value=900 unit=rpm
